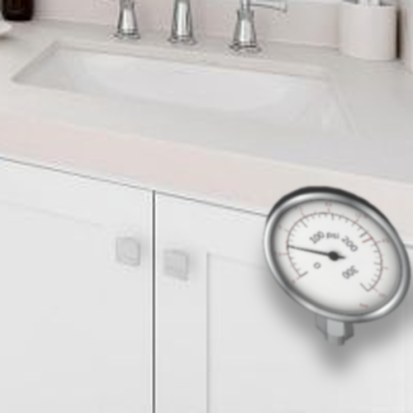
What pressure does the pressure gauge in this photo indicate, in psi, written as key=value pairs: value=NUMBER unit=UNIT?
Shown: value=50 unit=psi
